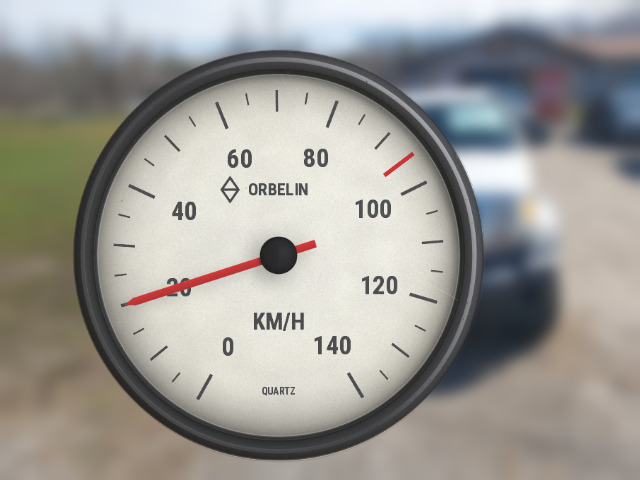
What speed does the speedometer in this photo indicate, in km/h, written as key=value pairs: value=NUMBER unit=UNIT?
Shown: value=20 unit=km/h
